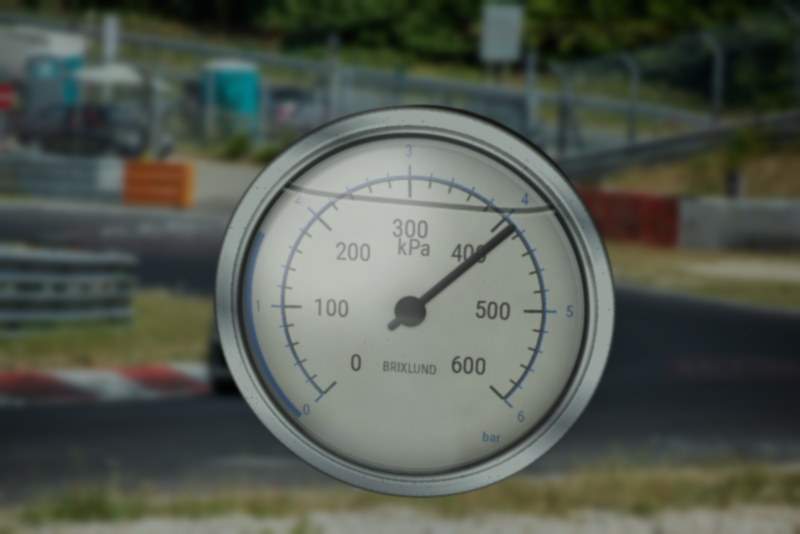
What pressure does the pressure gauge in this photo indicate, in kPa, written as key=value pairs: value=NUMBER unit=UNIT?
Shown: value=410 unit=kPa
